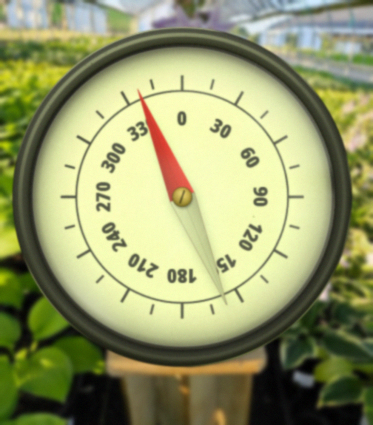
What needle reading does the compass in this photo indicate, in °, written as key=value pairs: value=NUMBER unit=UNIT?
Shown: value=337.5 unit=°
